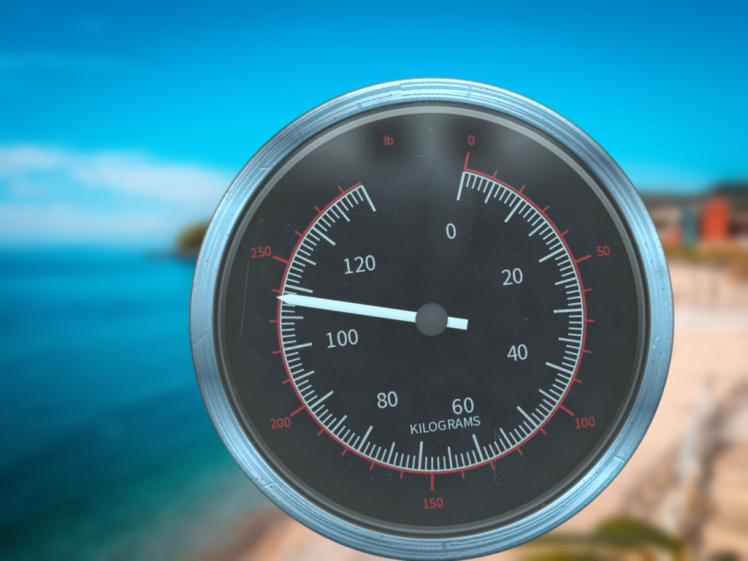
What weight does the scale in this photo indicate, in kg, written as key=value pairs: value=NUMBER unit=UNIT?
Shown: value=108 unit=kg
